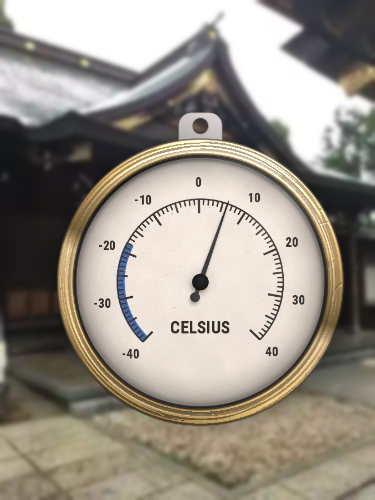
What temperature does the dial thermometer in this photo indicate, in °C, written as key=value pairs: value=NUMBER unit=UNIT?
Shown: value=6 unit=°C
